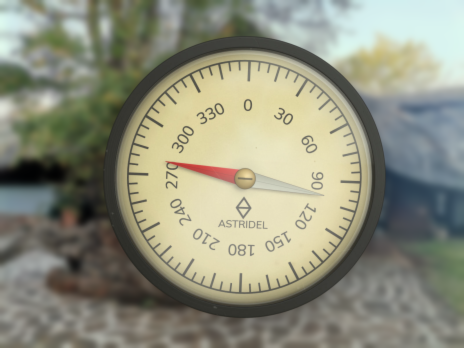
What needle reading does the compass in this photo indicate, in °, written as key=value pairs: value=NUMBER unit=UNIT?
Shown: value=280 unit=°
